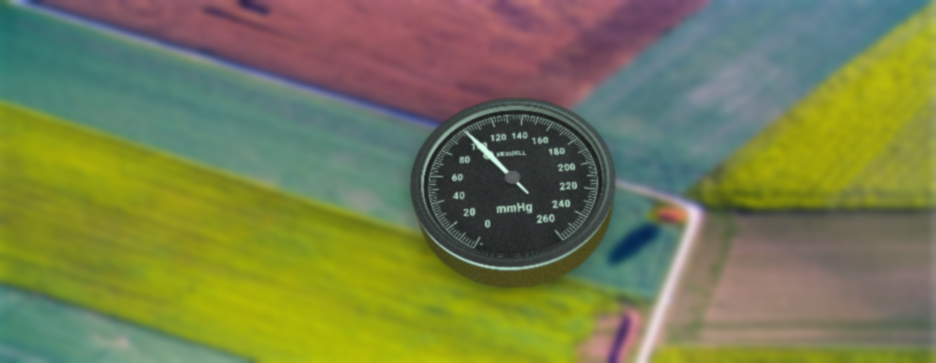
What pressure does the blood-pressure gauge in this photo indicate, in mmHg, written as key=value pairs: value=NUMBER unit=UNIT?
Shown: value=100 unit=mmHg
